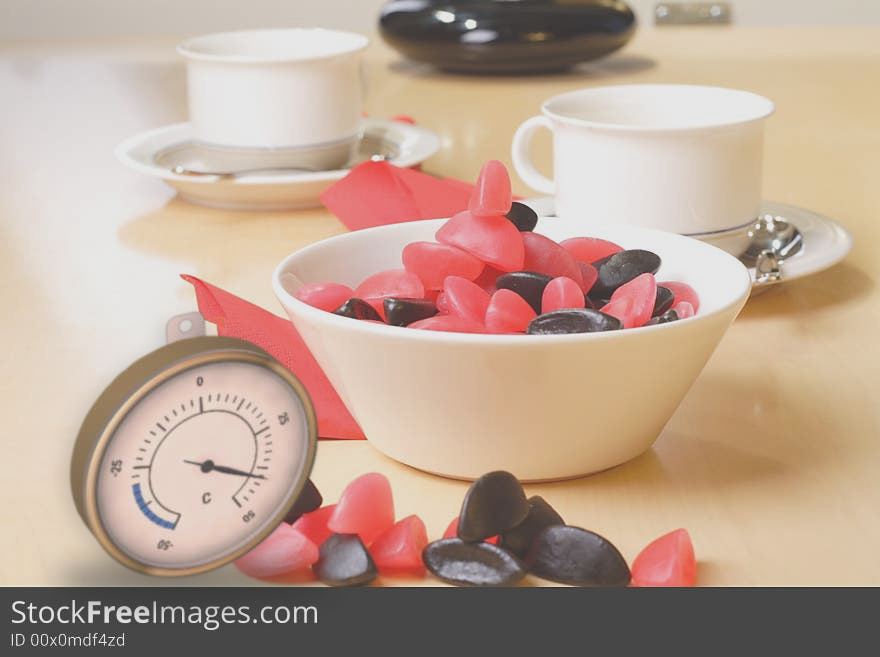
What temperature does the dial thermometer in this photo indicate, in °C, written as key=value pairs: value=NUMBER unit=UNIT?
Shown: value=40 unit=°C
